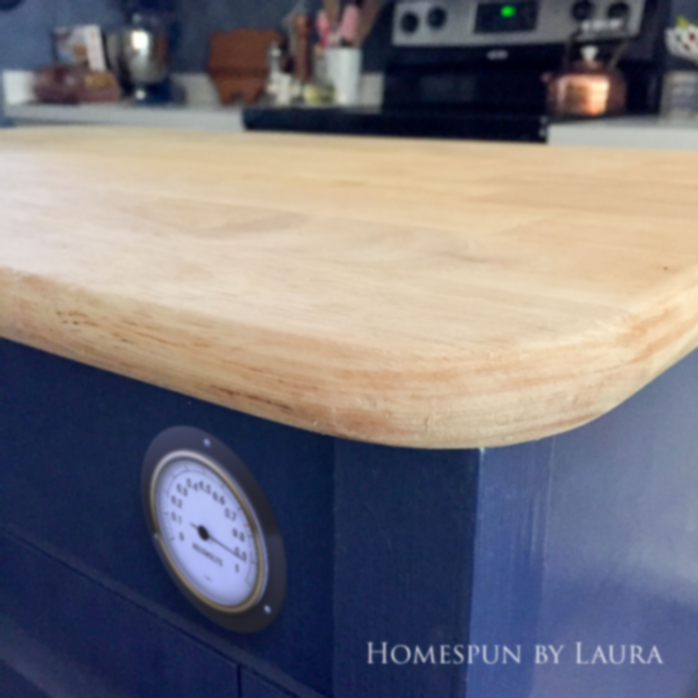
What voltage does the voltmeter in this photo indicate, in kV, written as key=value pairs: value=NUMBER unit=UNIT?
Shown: value=0.9 unit=kV
